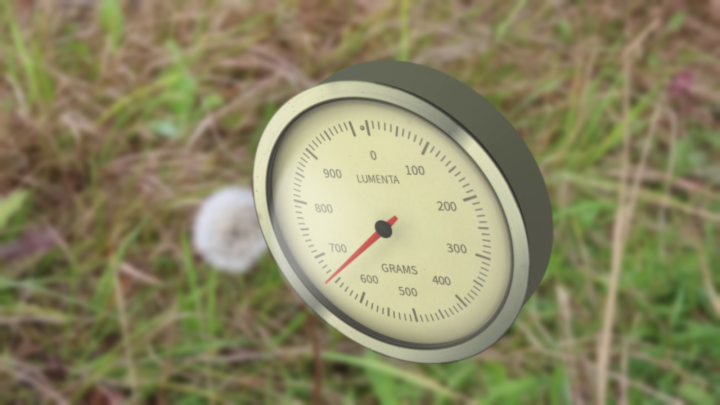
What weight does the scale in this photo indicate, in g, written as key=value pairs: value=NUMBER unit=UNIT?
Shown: value=660 unit=g
